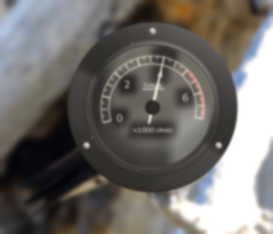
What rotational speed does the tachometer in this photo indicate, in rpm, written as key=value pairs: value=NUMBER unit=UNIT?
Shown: value=4000 unit=rpm
